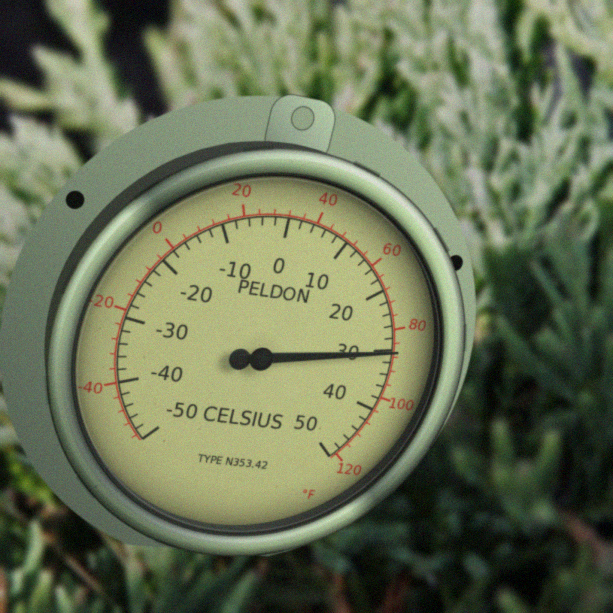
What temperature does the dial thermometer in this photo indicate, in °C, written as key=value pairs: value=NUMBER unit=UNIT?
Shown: value=30 unit=°C
